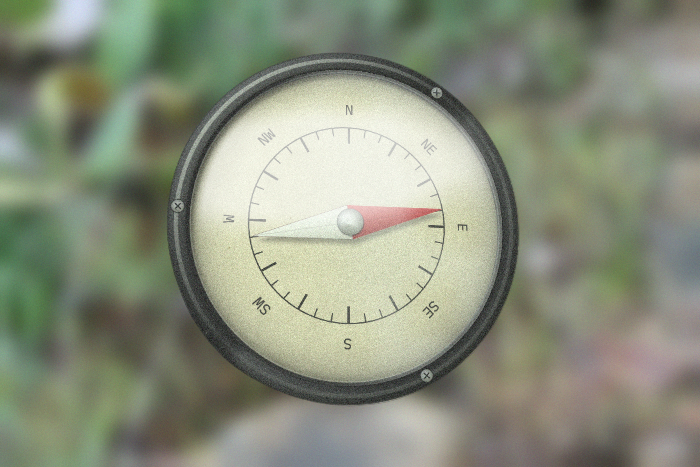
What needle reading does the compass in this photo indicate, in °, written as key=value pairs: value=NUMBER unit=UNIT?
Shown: value=80 unit=°
